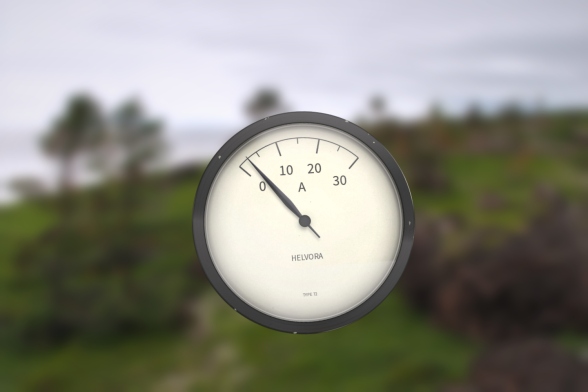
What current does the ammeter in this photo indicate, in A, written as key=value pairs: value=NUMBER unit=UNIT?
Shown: value=2.5 unit=A
